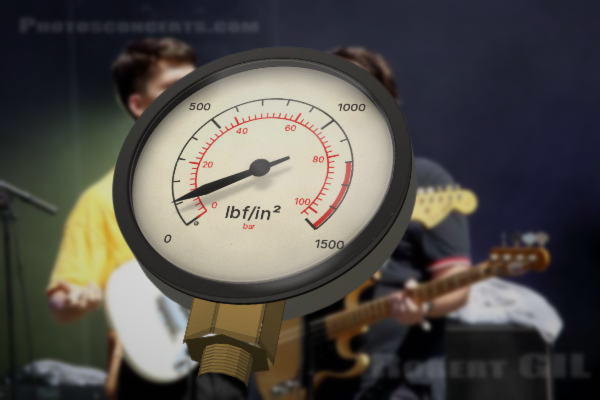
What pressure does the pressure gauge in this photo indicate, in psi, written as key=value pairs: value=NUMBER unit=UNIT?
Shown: value=100 unit=psi
